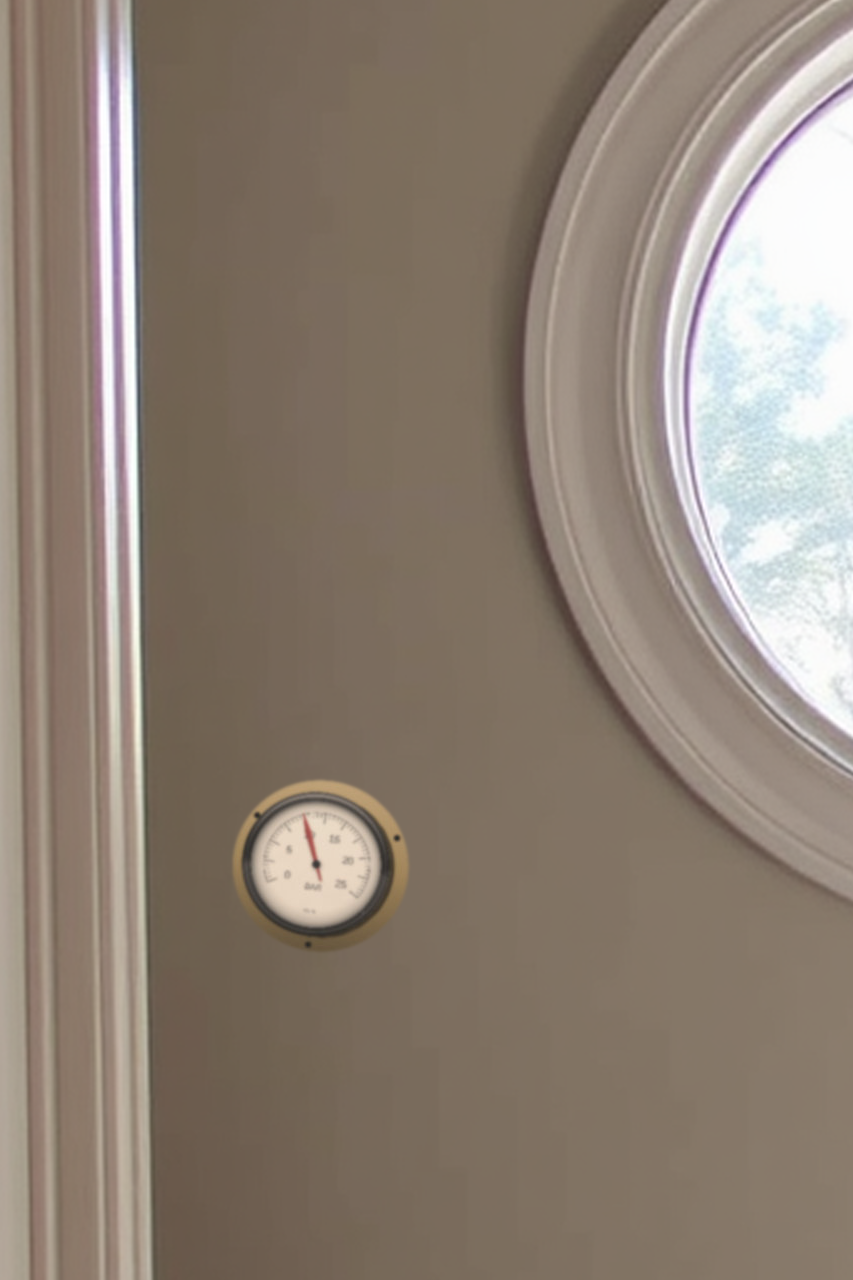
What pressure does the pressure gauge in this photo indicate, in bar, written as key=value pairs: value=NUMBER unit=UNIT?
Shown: value=10 unit=bar
